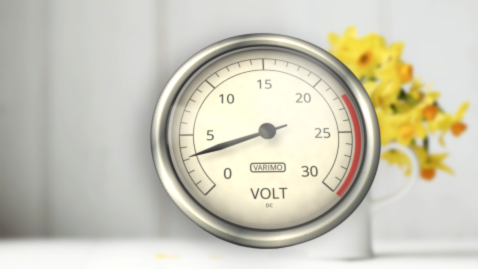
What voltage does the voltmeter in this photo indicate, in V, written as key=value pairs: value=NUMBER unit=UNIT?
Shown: value=3 unit=V
